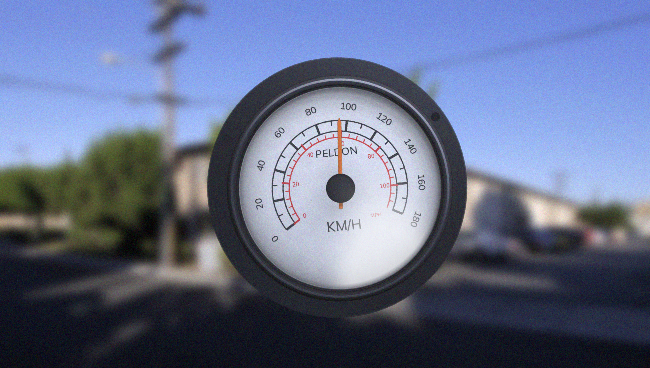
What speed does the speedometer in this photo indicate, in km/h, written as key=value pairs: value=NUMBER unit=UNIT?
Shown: value=95 unit=km/h
